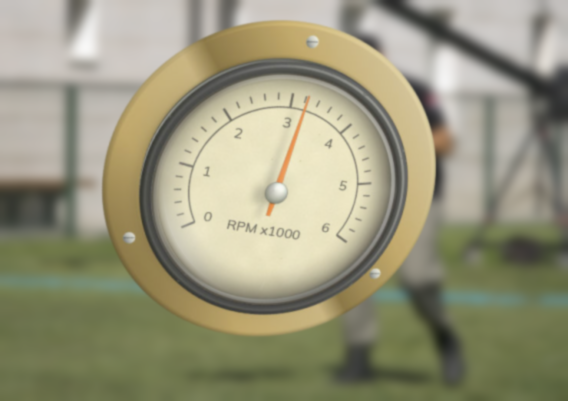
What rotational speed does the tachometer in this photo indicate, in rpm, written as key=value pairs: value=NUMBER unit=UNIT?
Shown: value=3200 unit=rpm
